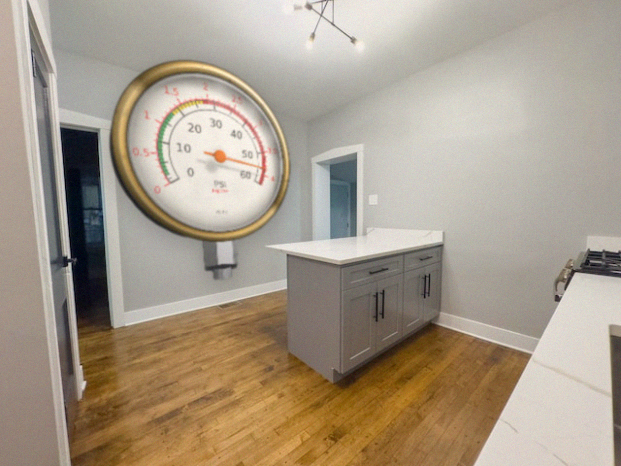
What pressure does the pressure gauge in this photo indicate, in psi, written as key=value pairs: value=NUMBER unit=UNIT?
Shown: value=55 unit=psi
